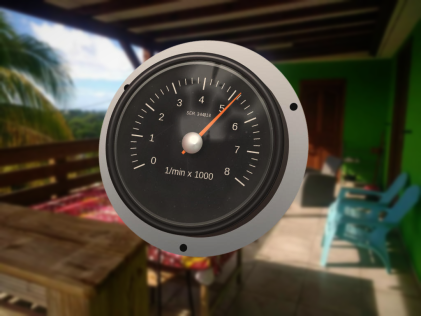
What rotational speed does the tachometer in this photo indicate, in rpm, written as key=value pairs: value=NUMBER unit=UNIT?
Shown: value=5200 unit=rpm
